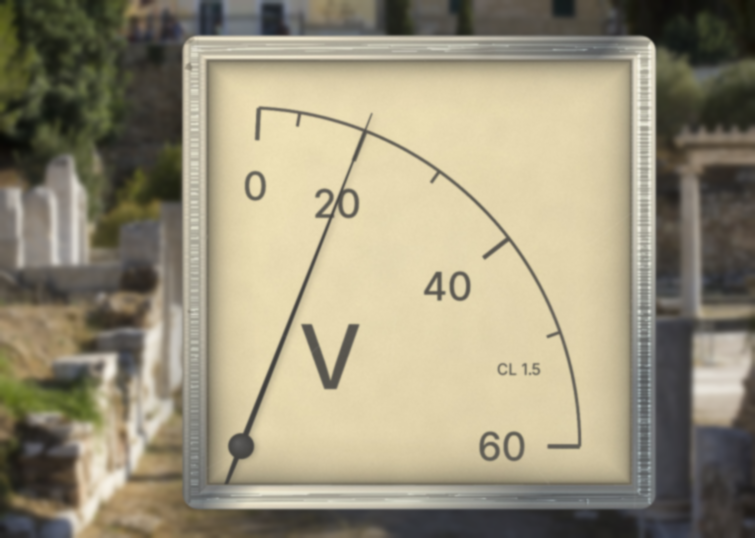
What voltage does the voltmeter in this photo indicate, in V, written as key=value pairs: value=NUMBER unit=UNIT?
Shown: value=20 unit=V
